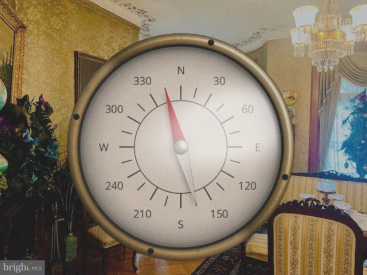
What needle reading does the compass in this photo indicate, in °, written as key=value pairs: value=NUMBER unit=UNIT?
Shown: value=345 unit=°
